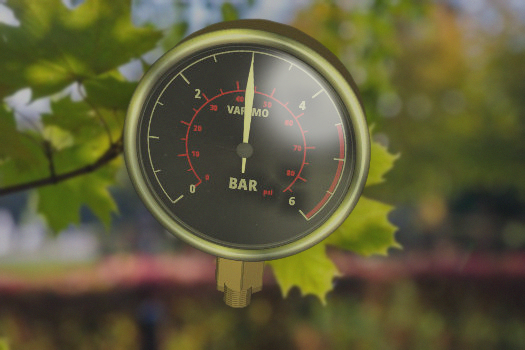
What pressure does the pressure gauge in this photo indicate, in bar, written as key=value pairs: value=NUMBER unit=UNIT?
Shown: value=3 unit=bar
